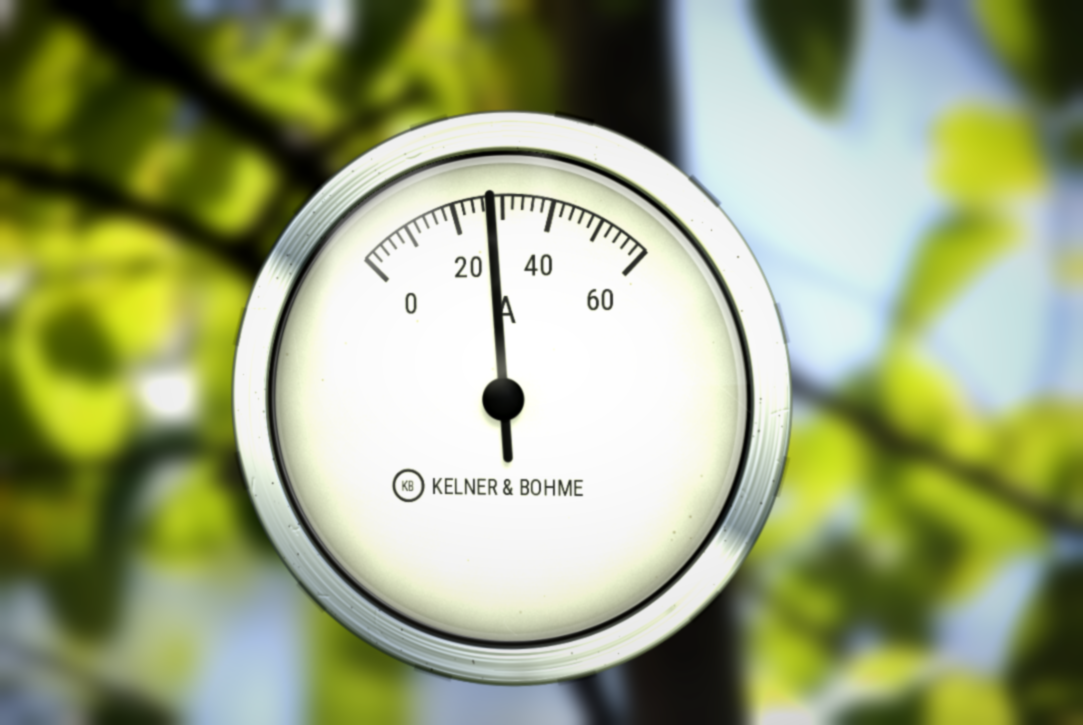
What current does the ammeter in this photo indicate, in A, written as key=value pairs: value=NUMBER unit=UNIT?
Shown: value=28 unit=A
